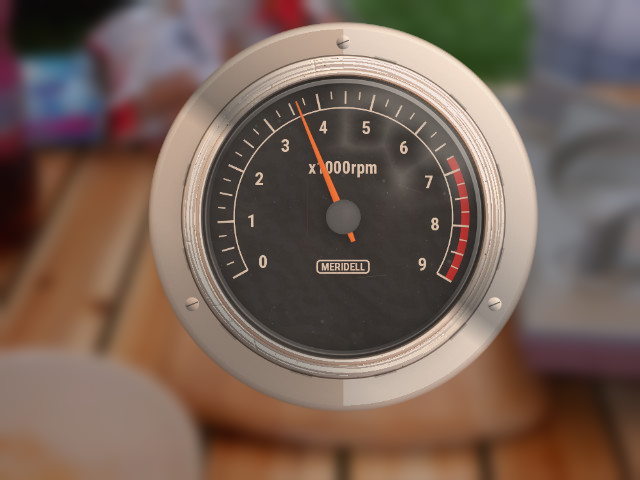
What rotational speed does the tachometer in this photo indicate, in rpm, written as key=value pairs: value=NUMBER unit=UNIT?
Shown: value=3625 unit=rpm
